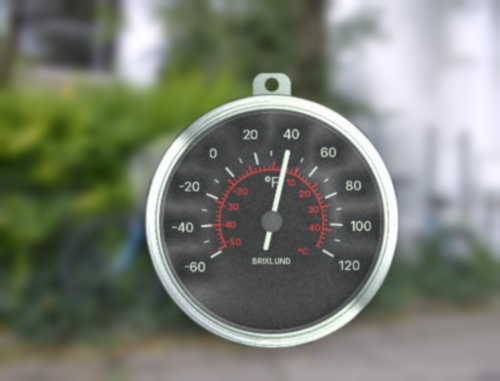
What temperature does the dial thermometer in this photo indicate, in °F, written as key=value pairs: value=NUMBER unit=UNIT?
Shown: value=40 unit=°F
